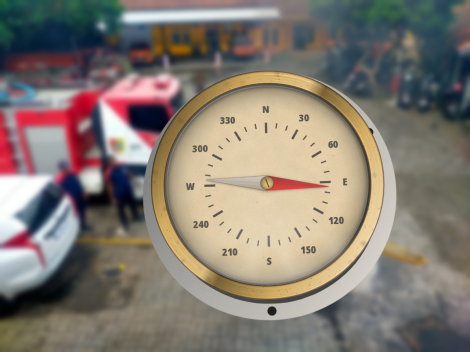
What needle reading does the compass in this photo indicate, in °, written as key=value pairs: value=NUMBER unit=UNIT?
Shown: value=95 unit=°
